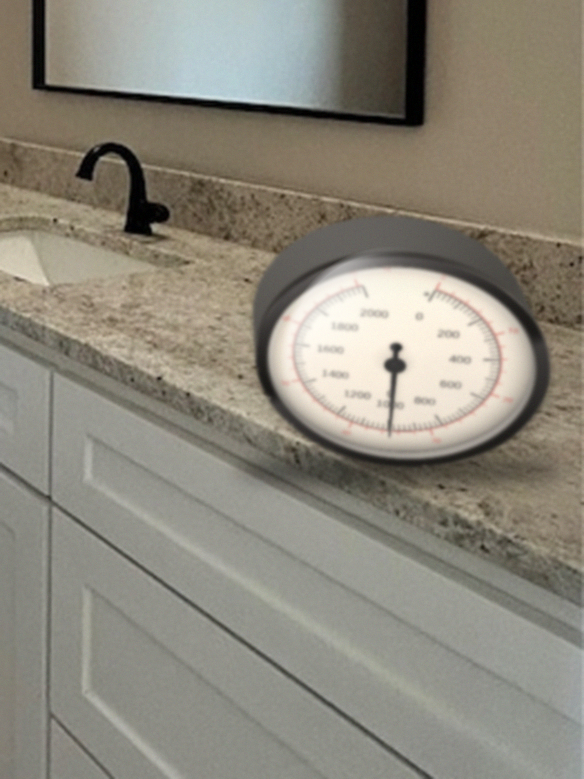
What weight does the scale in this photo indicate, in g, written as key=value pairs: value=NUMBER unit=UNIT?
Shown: value=1000 unit=g
